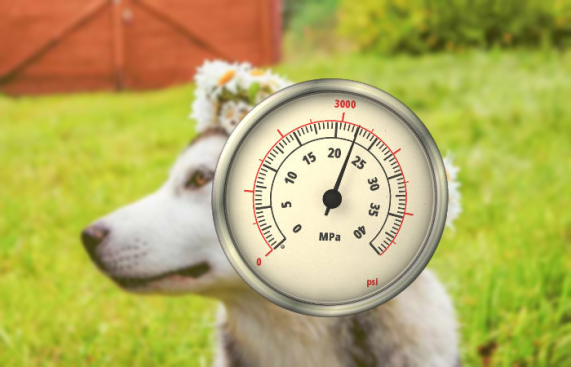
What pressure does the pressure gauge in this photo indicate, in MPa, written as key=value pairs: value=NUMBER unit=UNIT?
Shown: value=22.5 unit=MPa
